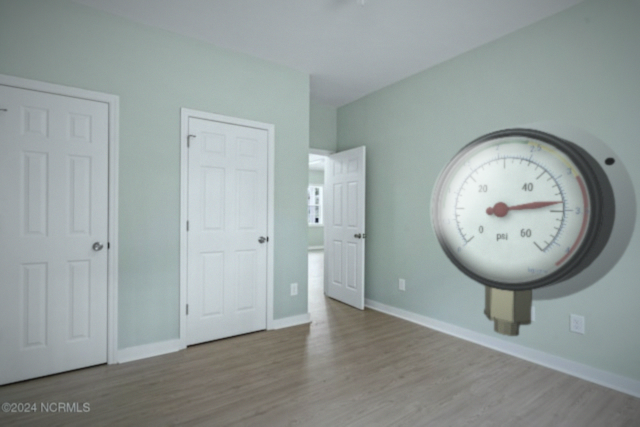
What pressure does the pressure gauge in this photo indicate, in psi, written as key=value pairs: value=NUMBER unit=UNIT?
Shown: value=48 unit=psi
